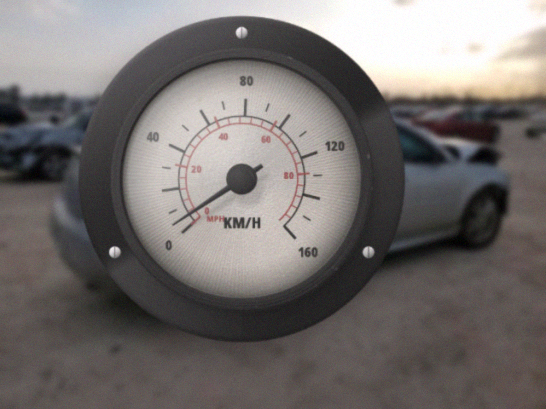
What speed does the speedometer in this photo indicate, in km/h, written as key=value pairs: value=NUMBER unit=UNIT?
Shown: value=5 unit=km/h
